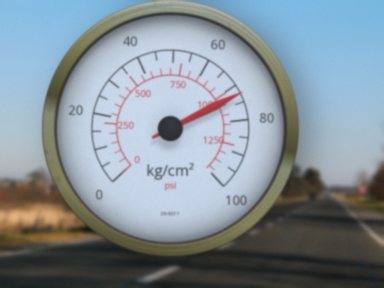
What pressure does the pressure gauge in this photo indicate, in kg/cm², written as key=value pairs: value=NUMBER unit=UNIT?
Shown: value=72.5 unit=kg/cm²
